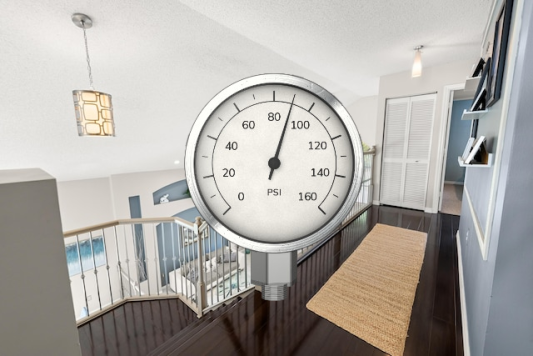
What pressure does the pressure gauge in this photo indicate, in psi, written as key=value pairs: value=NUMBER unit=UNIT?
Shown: value=90 unit=psi
